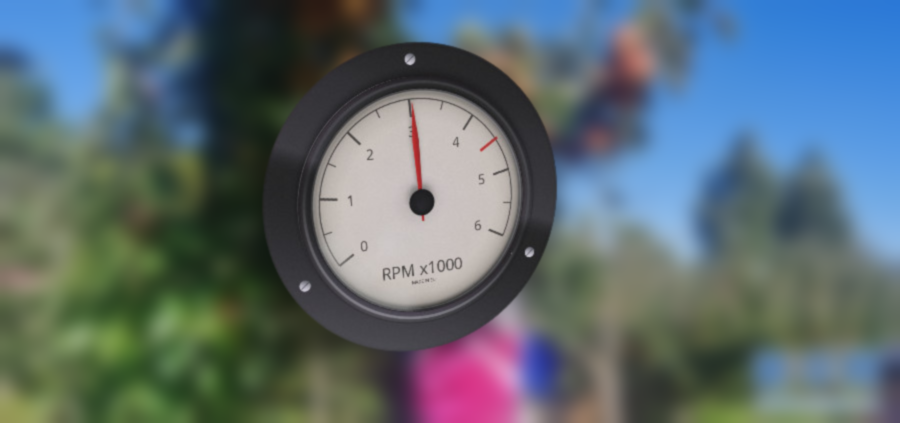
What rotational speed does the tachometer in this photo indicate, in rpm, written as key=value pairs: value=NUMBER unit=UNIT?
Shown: value=3000 unit=rpm
